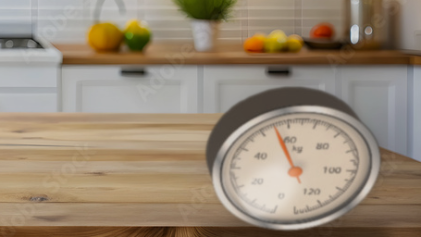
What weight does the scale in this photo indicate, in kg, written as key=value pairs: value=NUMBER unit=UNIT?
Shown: value=55 unit=kg
